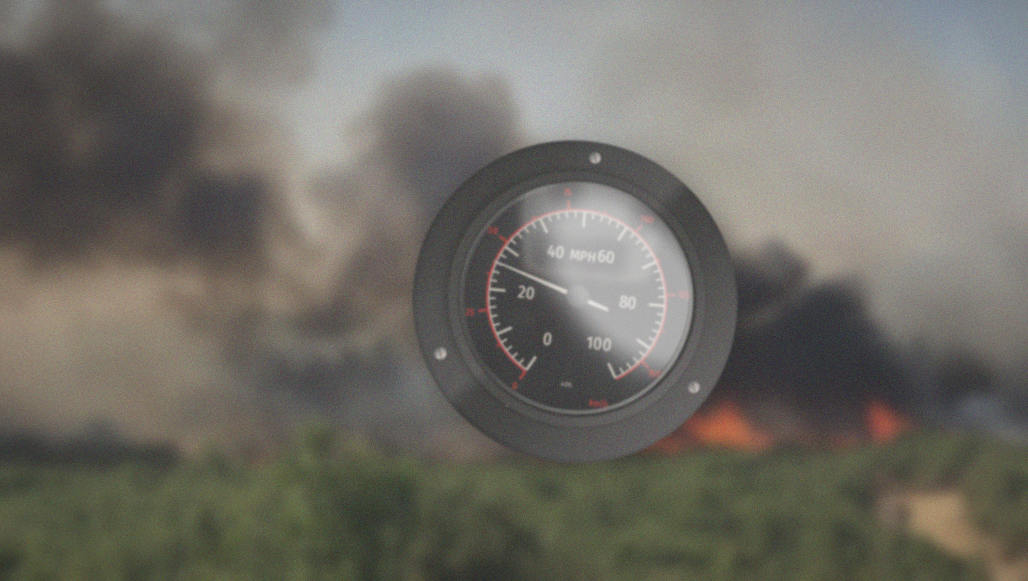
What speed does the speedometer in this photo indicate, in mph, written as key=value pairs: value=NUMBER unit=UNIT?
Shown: value=26 unit=mph
